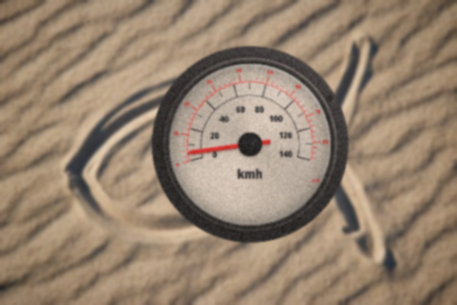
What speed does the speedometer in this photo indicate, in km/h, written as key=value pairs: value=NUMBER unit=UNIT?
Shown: value=5 unit=km/h
